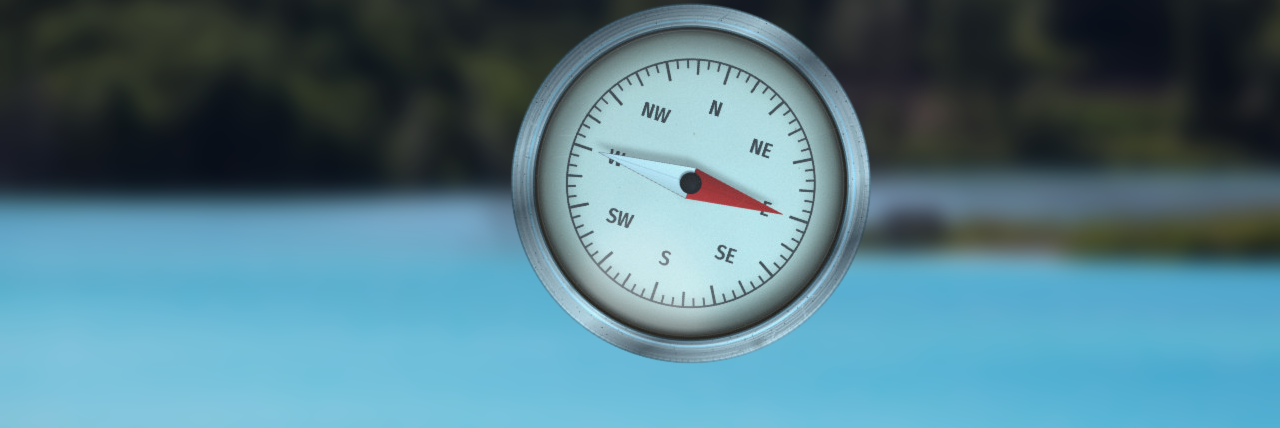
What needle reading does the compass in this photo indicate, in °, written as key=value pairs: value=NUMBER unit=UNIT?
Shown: value=90 unit=°
